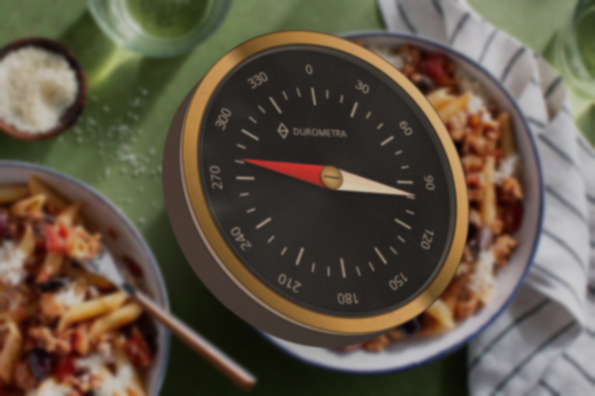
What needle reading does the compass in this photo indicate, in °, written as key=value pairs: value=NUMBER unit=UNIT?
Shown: value=280 unit=°
